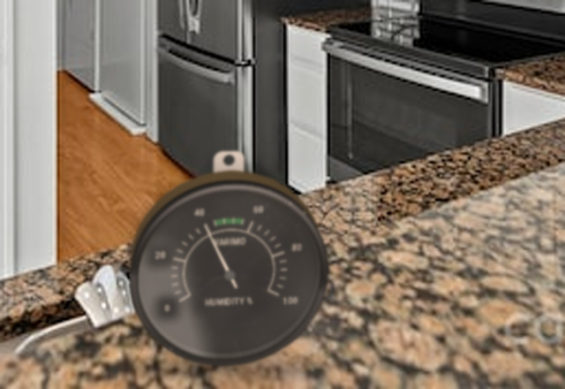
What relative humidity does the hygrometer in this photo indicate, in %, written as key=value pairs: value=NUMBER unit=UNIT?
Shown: value=40 unit=%
